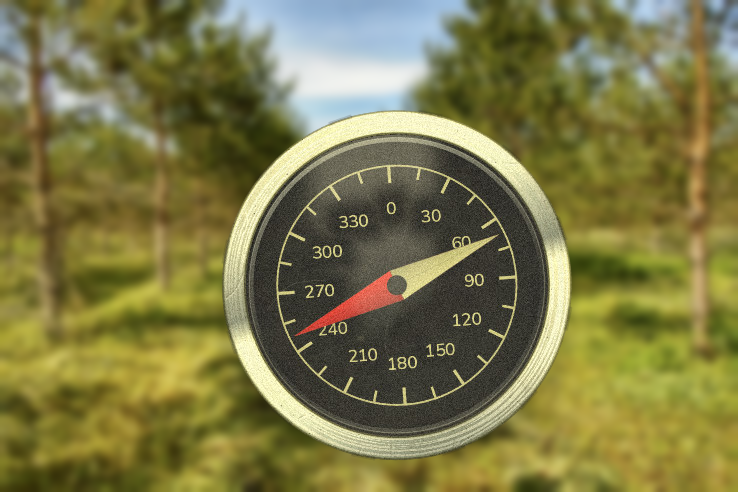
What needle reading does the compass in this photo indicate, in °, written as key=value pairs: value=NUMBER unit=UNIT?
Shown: value=247.5 unit=°
